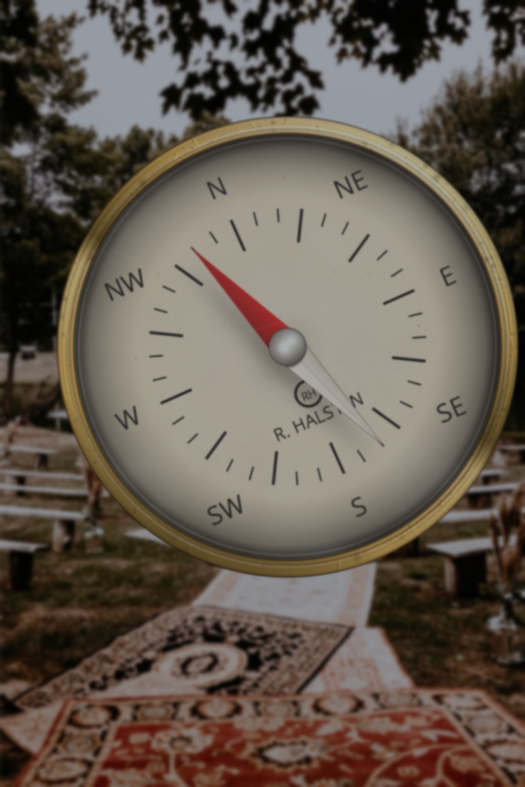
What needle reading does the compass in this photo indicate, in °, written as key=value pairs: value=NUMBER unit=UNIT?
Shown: value=340 unit=°
